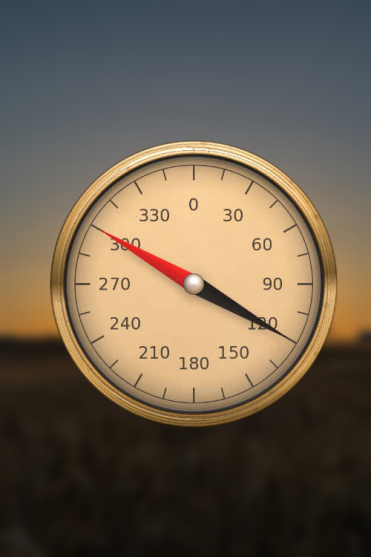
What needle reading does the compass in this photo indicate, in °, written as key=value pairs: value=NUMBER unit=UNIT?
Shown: value=300 unit=°
